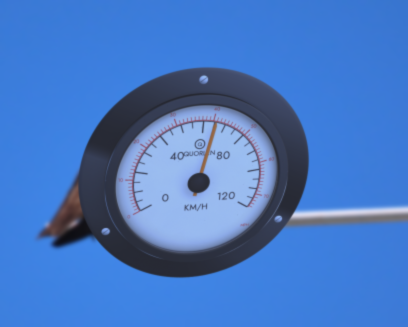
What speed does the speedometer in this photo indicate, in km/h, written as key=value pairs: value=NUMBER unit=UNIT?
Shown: value=65 unit=km/h
